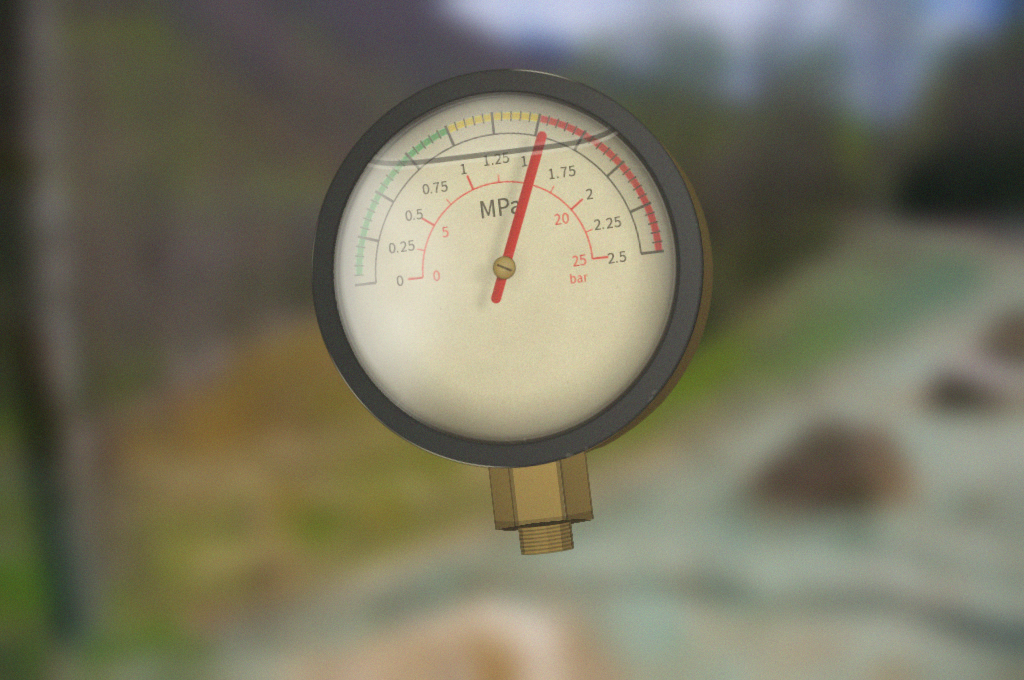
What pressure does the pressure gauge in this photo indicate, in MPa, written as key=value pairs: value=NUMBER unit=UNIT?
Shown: value=1.55 unit=MPa
